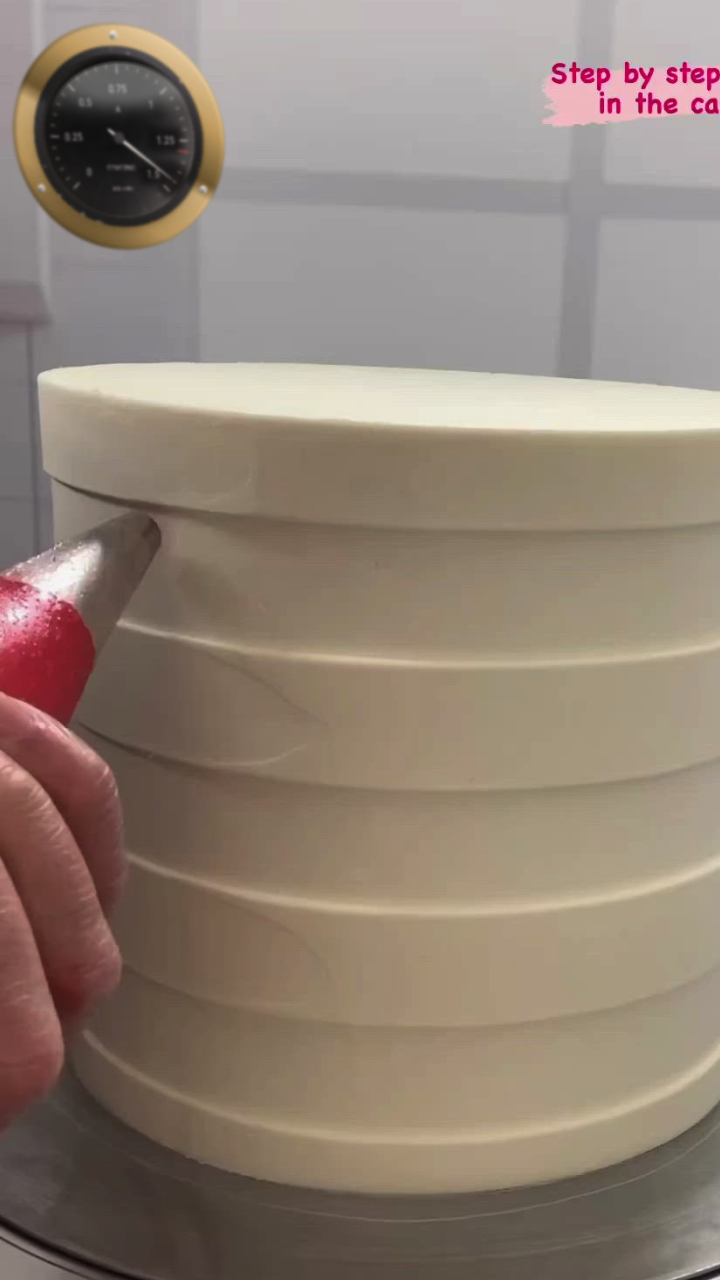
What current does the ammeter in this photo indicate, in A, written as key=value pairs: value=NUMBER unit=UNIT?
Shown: value=1.45 unit=A
